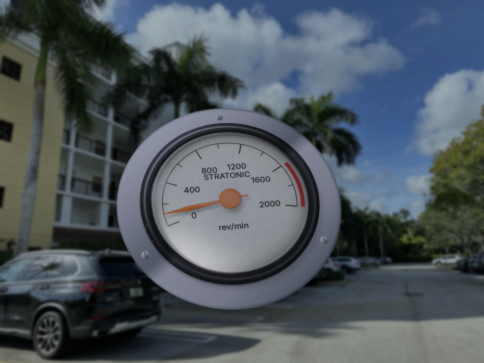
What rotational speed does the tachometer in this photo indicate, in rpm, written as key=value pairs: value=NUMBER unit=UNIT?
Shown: value=100 unit=rpm
